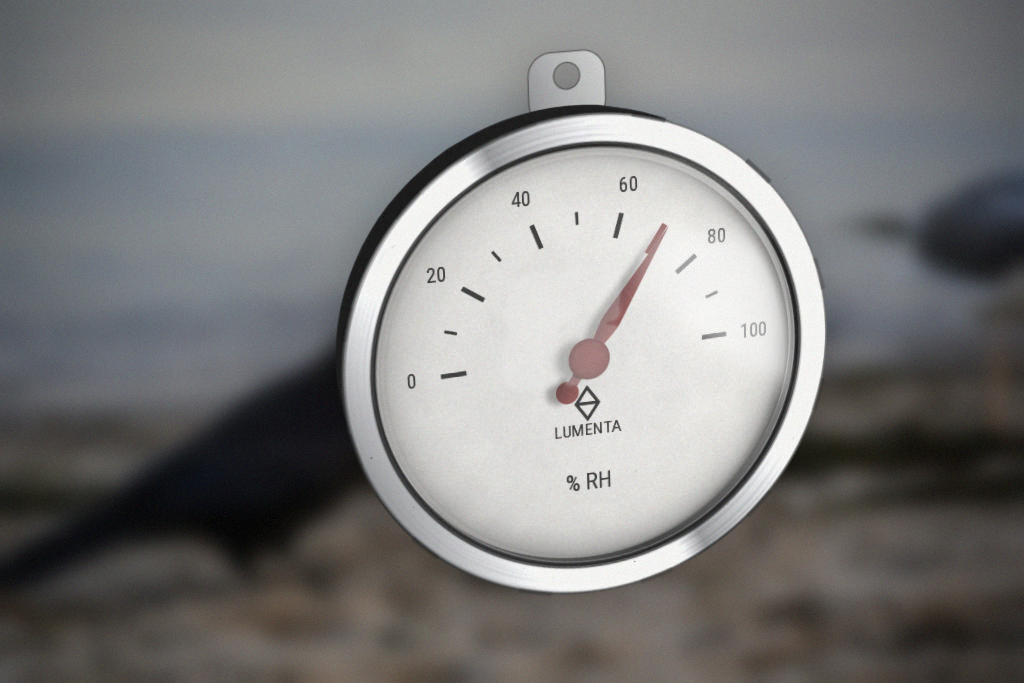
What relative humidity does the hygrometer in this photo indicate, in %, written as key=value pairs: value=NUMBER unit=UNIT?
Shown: value=70 unit=%
